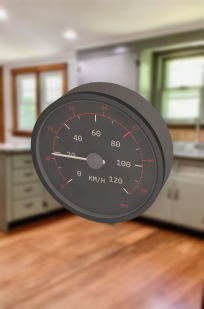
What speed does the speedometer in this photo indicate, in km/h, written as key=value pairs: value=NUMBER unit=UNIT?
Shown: value=20 unit=km/h
